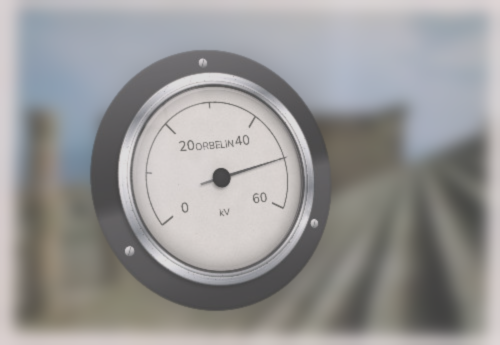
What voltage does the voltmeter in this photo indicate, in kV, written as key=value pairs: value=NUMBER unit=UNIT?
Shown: value=50 unit=kV
